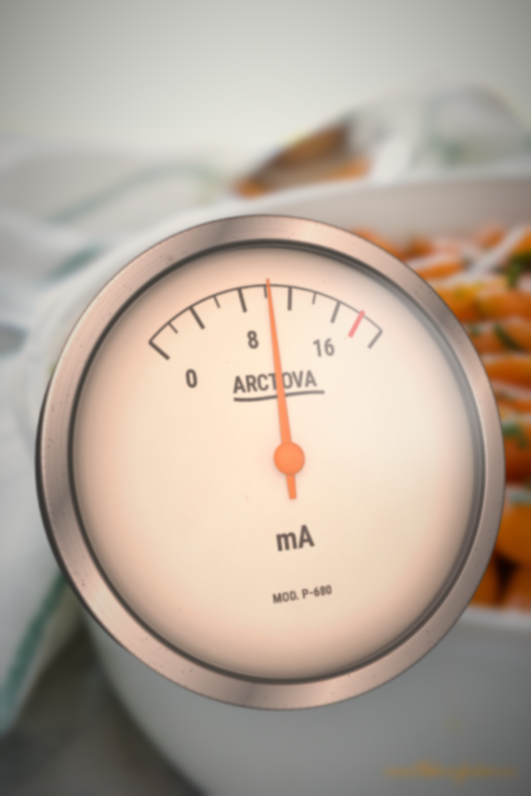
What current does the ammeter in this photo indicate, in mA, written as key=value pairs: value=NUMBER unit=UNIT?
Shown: value=10 unit=mA
